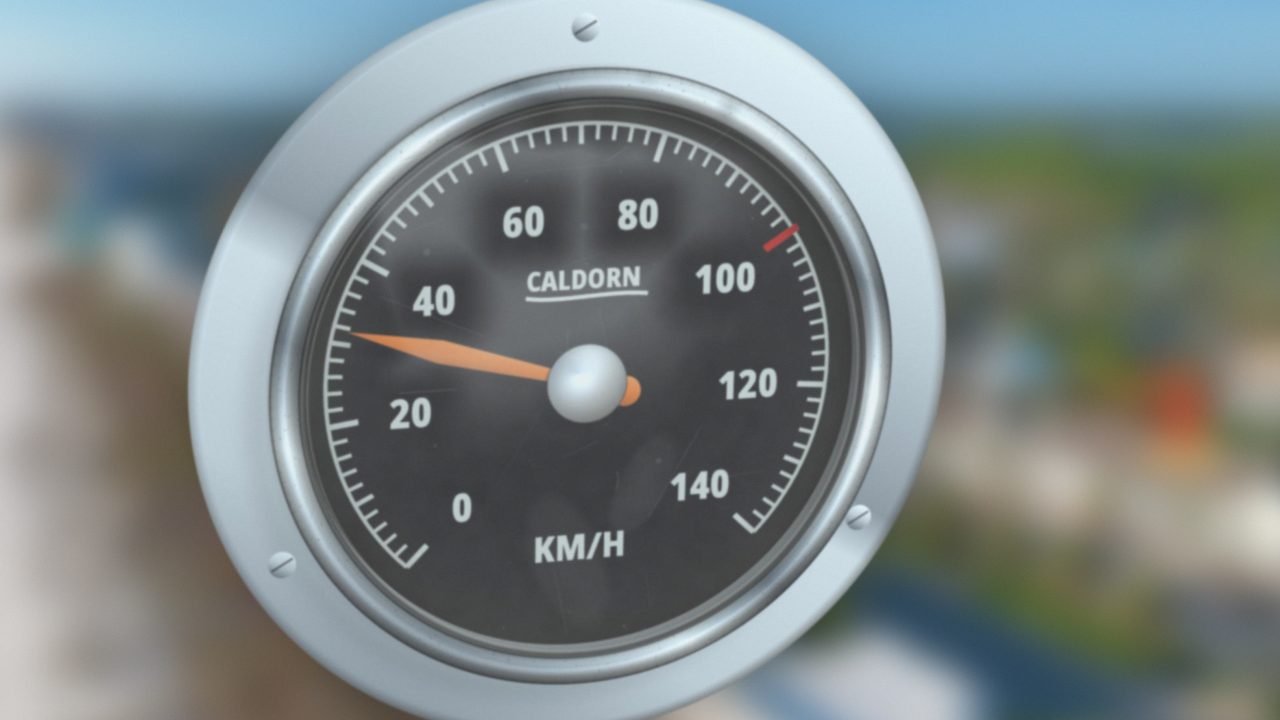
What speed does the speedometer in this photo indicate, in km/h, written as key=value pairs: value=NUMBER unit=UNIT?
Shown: value=32 unit=km/h
